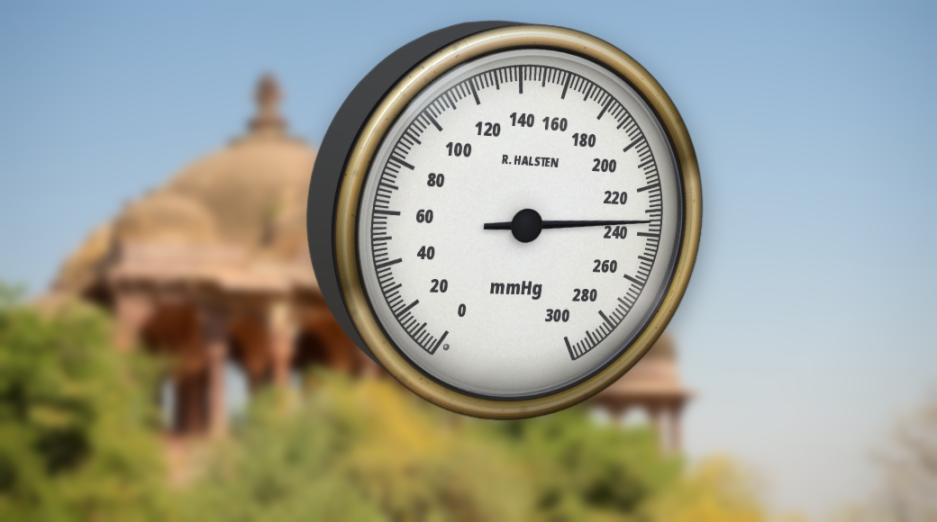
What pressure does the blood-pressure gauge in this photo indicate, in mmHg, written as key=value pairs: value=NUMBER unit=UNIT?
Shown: value=234 unit=mmHg
